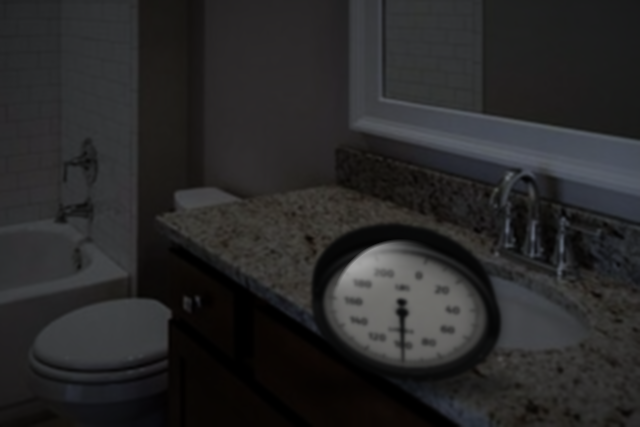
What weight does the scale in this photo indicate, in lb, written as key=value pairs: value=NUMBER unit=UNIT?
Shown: value=100 unit=lb
